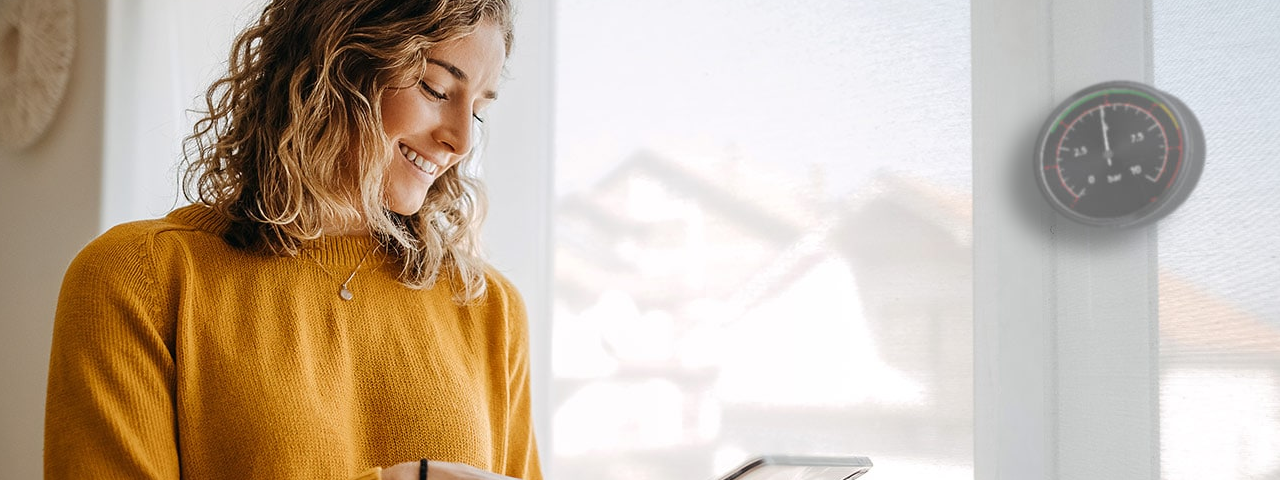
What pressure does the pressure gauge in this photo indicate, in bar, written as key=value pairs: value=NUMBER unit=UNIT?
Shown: value=5 unit=bar
